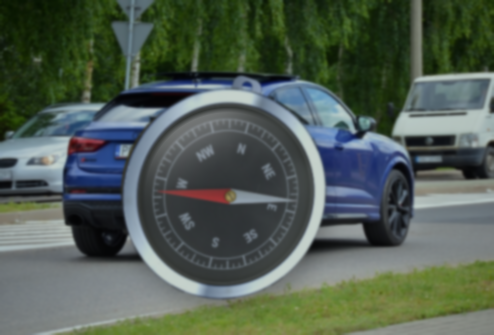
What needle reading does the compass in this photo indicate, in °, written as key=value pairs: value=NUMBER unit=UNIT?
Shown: value=260 unit=°
